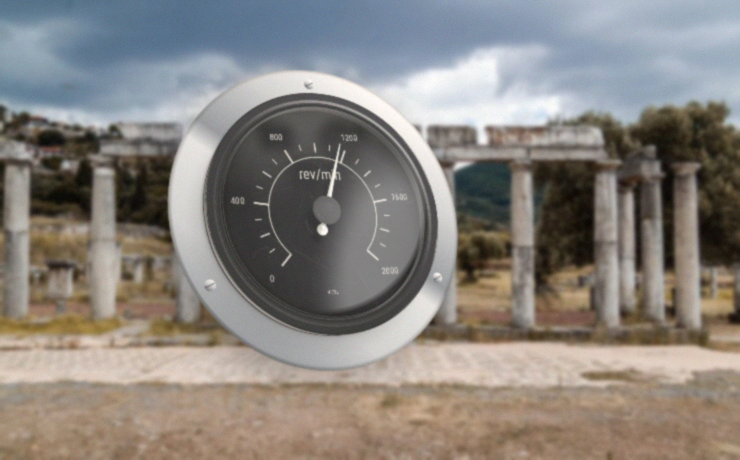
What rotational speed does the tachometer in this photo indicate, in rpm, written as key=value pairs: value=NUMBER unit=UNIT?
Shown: value=1150 unit=rpm
